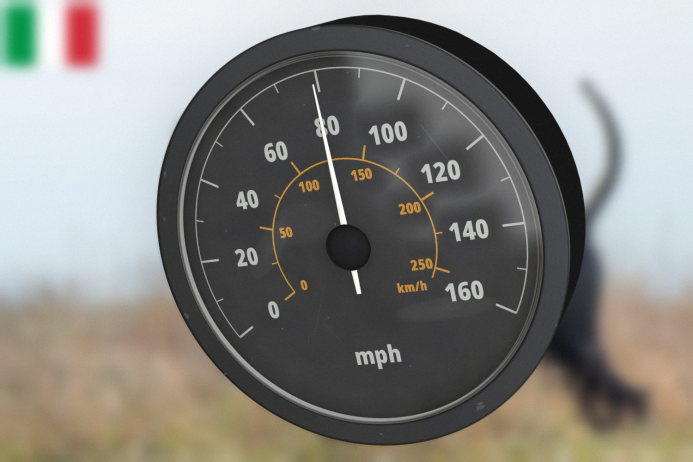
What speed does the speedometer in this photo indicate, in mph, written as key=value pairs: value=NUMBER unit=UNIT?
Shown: value=80 unit=mph
